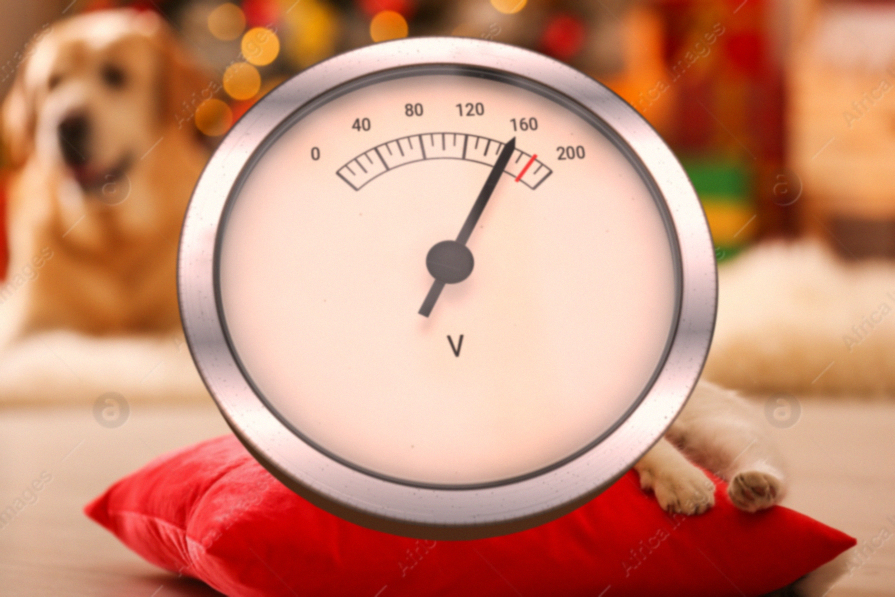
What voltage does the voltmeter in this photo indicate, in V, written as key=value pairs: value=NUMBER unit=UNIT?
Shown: value=160 unit=V
